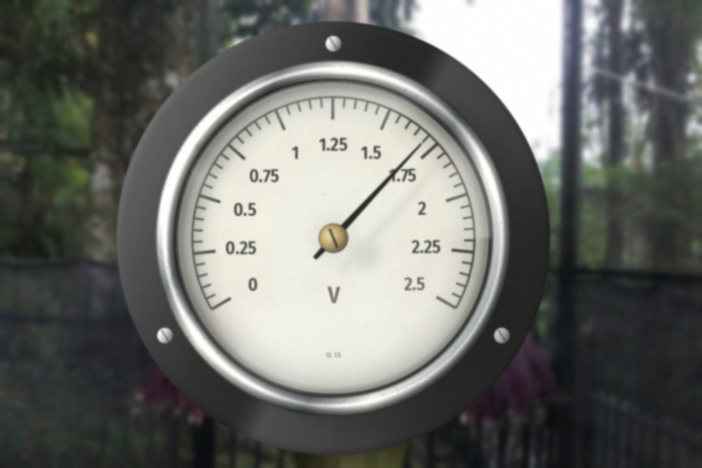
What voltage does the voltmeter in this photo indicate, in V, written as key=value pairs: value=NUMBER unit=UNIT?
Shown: value=1.7 unit=V
